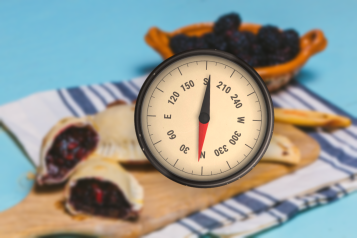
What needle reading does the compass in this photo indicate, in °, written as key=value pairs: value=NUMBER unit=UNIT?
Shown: value=5 unit=°
